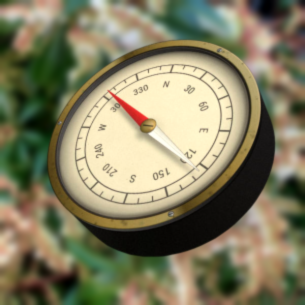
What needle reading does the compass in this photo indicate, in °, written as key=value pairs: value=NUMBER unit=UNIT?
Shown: value=305 unit=°
